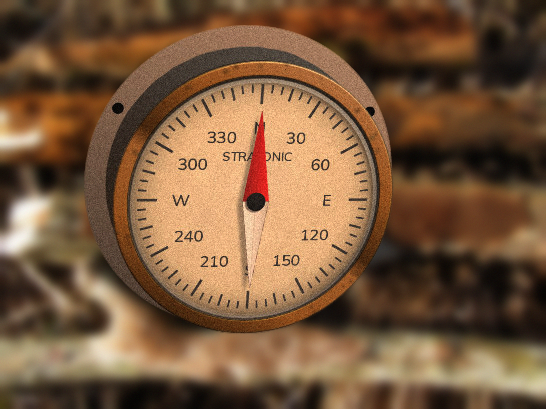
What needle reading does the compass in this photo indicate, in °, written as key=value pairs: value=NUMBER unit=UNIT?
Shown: value=0 unit=°
